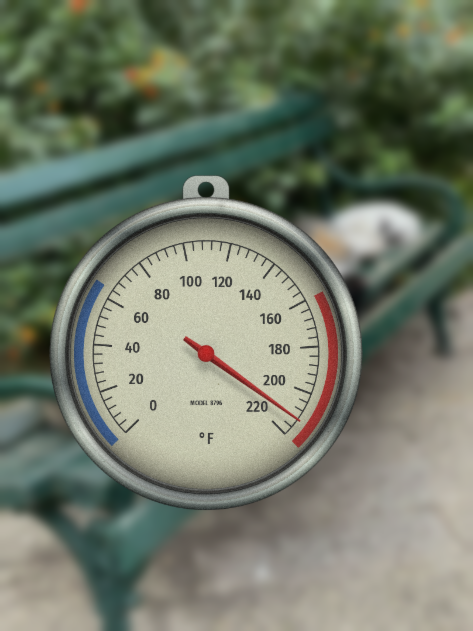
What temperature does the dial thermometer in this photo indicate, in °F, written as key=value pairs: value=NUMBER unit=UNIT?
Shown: value=212 unit=°F
